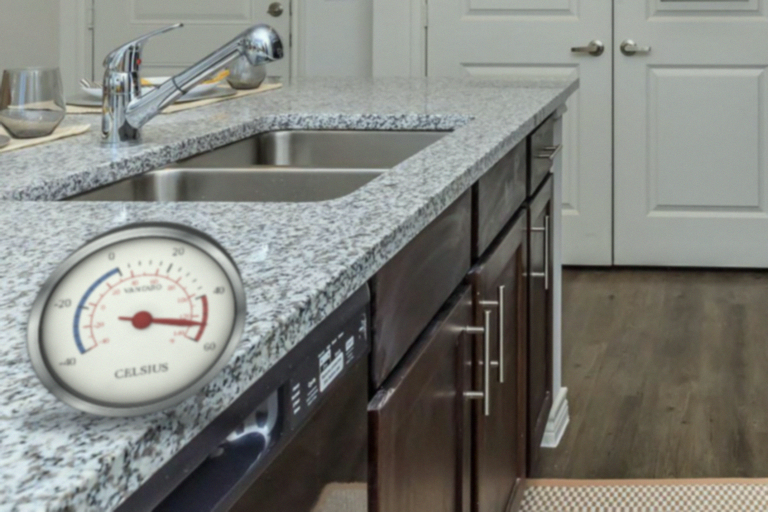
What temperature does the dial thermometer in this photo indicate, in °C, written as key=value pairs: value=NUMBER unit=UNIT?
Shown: value=52 unit=°C
